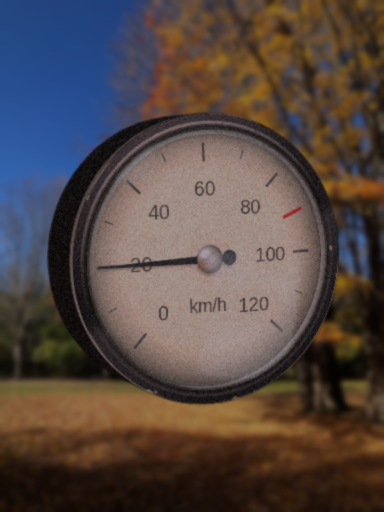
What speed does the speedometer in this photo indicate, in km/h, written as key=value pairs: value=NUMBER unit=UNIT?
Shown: value=20 unit=km/h
